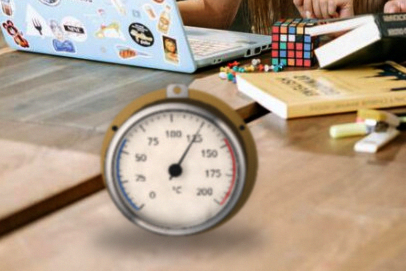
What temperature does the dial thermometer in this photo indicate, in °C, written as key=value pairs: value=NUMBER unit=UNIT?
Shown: value=125 unit=°C
